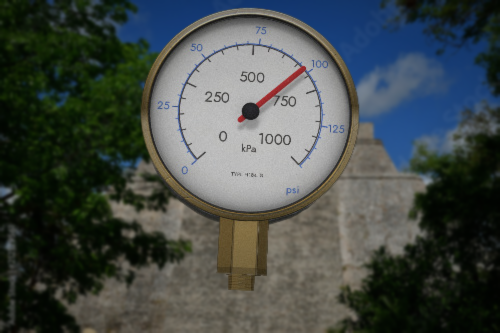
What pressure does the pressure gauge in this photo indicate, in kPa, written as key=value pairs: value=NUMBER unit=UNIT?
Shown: value=675 unit=kPa
